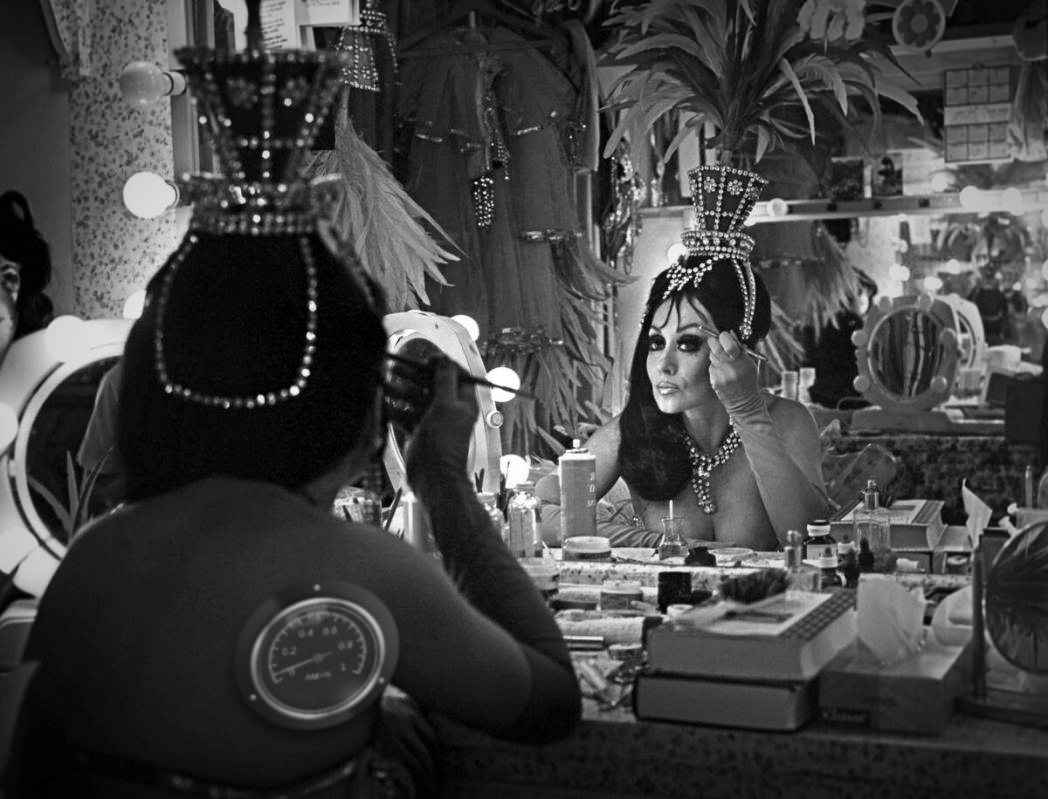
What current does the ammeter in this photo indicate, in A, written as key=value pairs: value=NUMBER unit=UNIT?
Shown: value=0.05 unit=A
